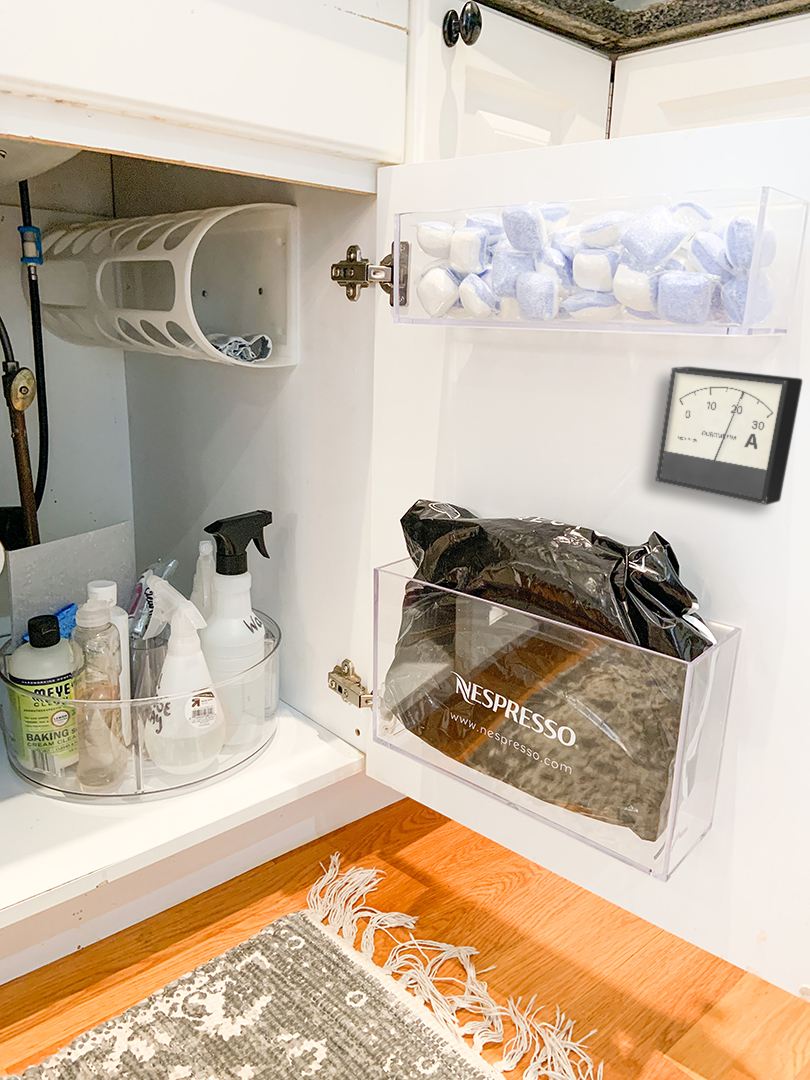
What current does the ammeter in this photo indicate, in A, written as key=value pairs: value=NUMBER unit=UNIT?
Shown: value=20 unit=A
